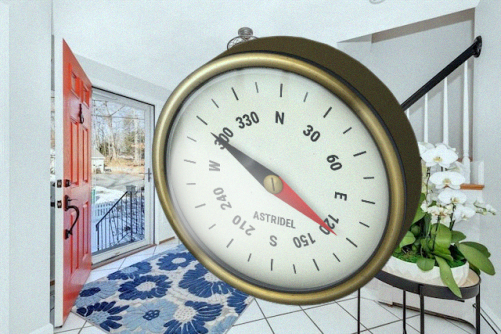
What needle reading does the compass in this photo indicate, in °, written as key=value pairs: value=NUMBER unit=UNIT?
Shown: value=120 unit=°
